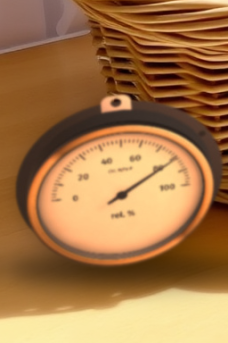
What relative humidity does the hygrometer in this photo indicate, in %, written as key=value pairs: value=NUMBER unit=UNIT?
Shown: value=80 unit=%
